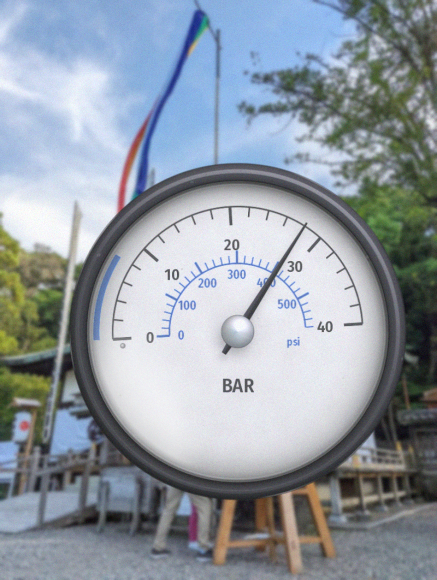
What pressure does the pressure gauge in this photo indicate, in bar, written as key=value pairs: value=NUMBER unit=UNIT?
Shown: value=28 unit=bar
